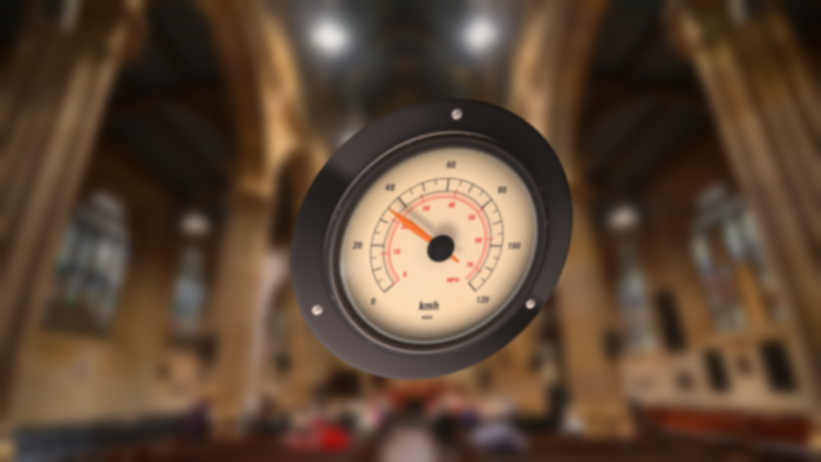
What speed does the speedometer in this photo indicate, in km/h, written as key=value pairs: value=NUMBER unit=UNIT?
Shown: value=35 unit=km/h
